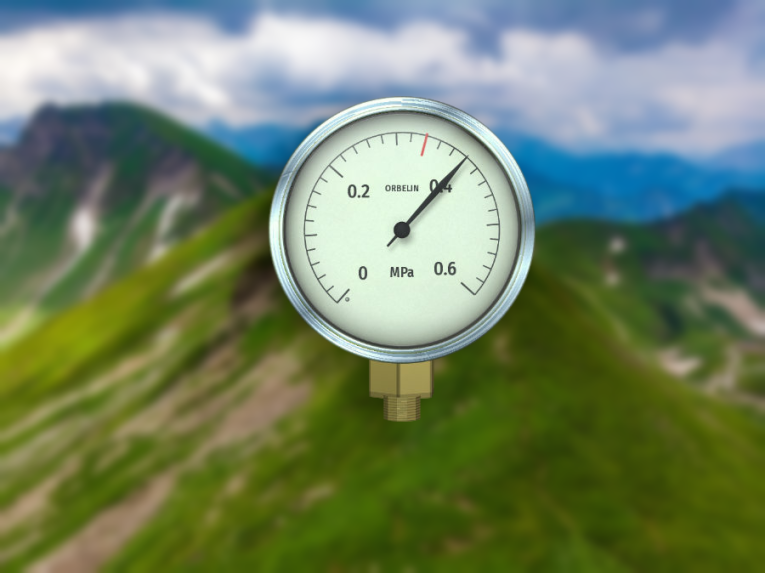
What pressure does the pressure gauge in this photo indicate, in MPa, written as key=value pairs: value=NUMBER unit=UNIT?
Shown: value=0.4 unit=MPa
